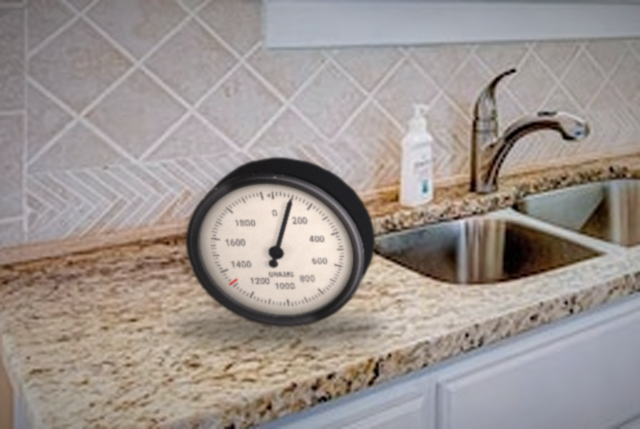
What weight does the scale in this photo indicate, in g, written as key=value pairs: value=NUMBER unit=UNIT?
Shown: value=100 unit=g
